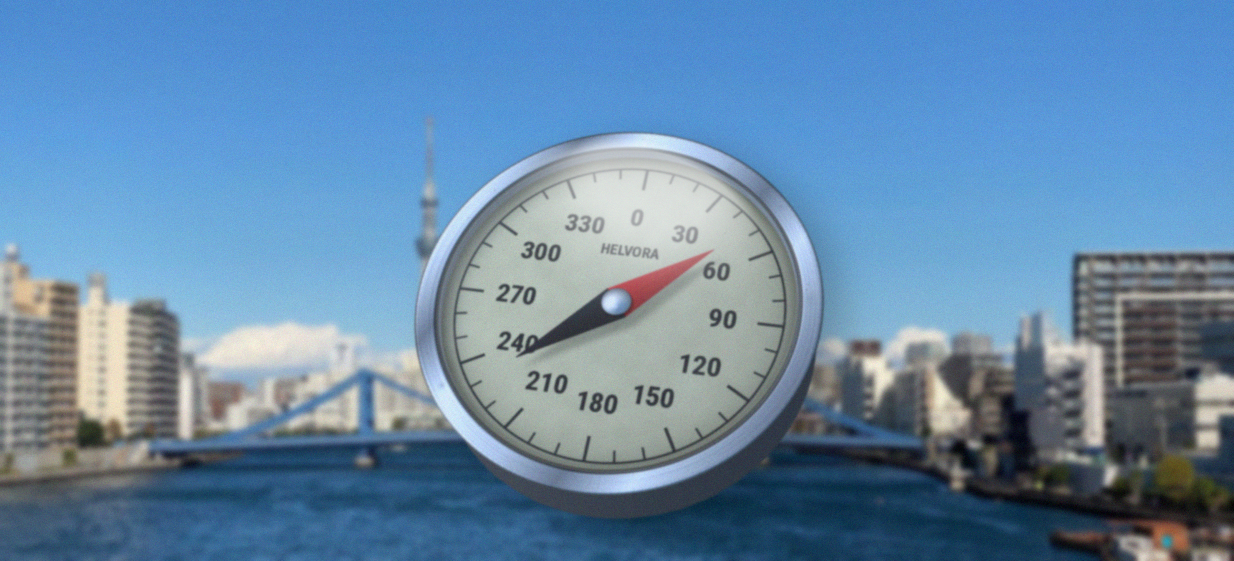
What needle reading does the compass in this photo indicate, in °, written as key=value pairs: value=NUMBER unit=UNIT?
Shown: value=50 unit=°
